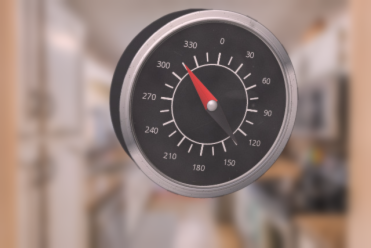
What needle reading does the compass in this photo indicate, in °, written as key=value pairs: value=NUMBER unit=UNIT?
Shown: value=315 unit=°
